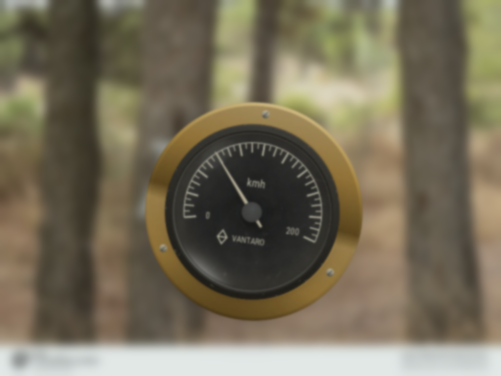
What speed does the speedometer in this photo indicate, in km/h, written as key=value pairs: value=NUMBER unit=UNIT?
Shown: value=60 unit=km/h
